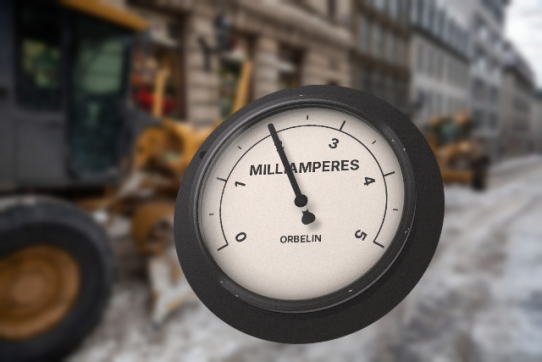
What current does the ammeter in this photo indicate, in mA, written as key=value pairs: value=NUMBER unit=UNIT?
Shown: value=2 unit=mA
